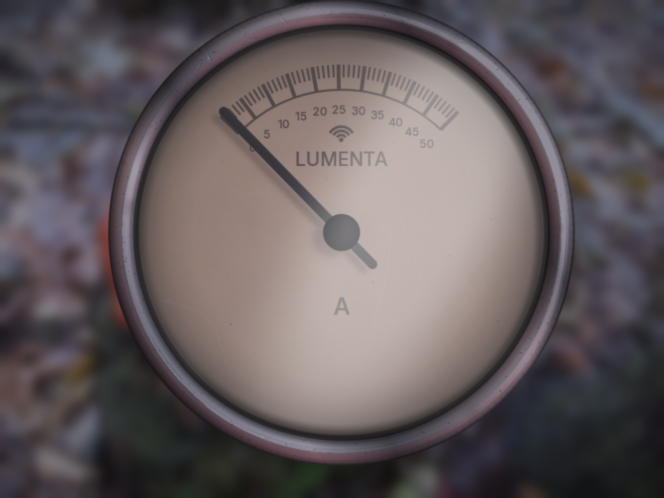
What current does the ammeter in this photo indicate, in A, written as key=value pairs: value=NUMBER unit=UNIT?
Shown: value=1 unit=A
